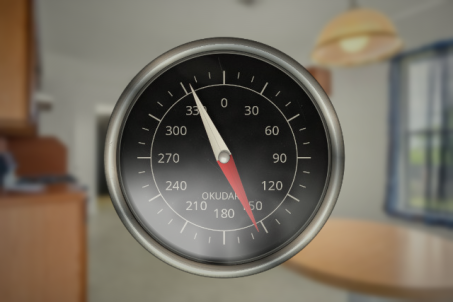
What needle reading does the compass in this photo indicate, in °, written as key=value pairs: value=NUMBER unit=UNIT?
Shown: value=155 unit=°
